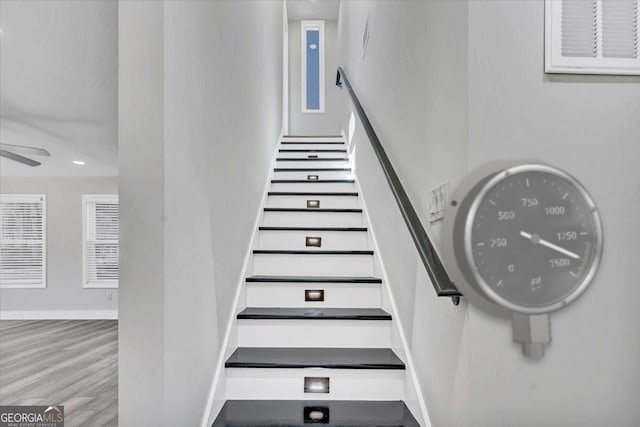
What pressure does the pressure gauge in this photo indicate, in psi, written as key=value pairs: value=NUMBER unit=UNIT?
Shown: value=1400 unit=psi
